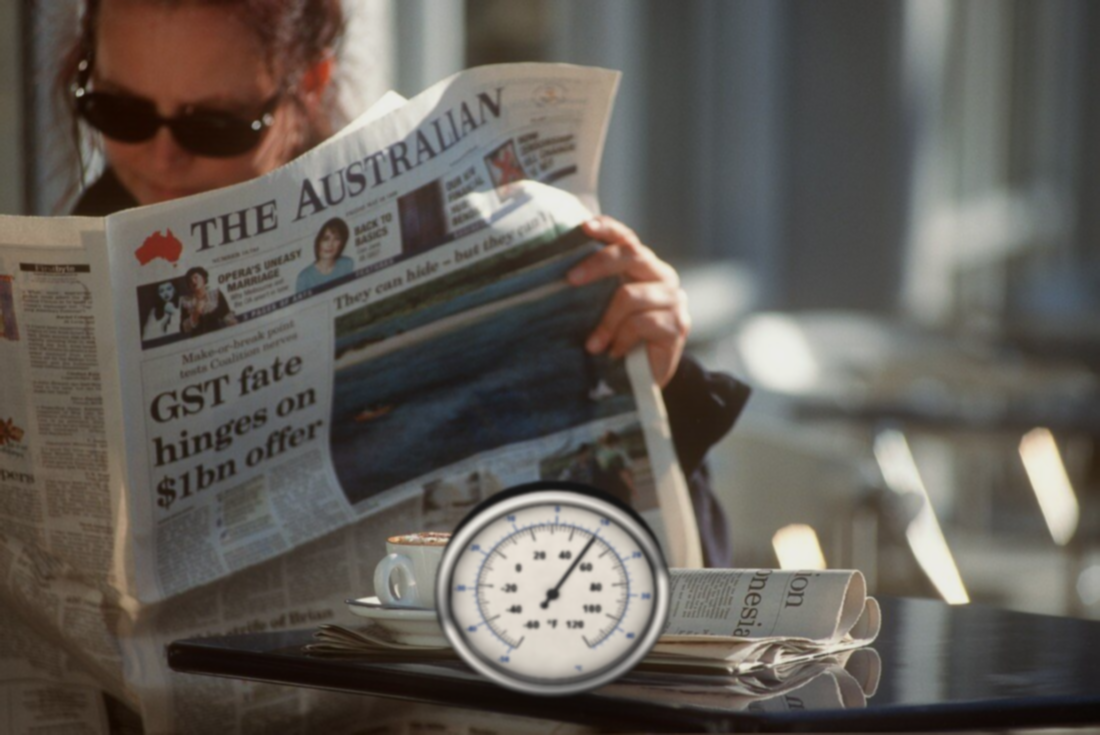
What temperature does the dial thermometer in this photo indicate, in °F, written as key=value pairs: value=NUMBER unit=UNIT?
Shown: value=50 unit=°F
